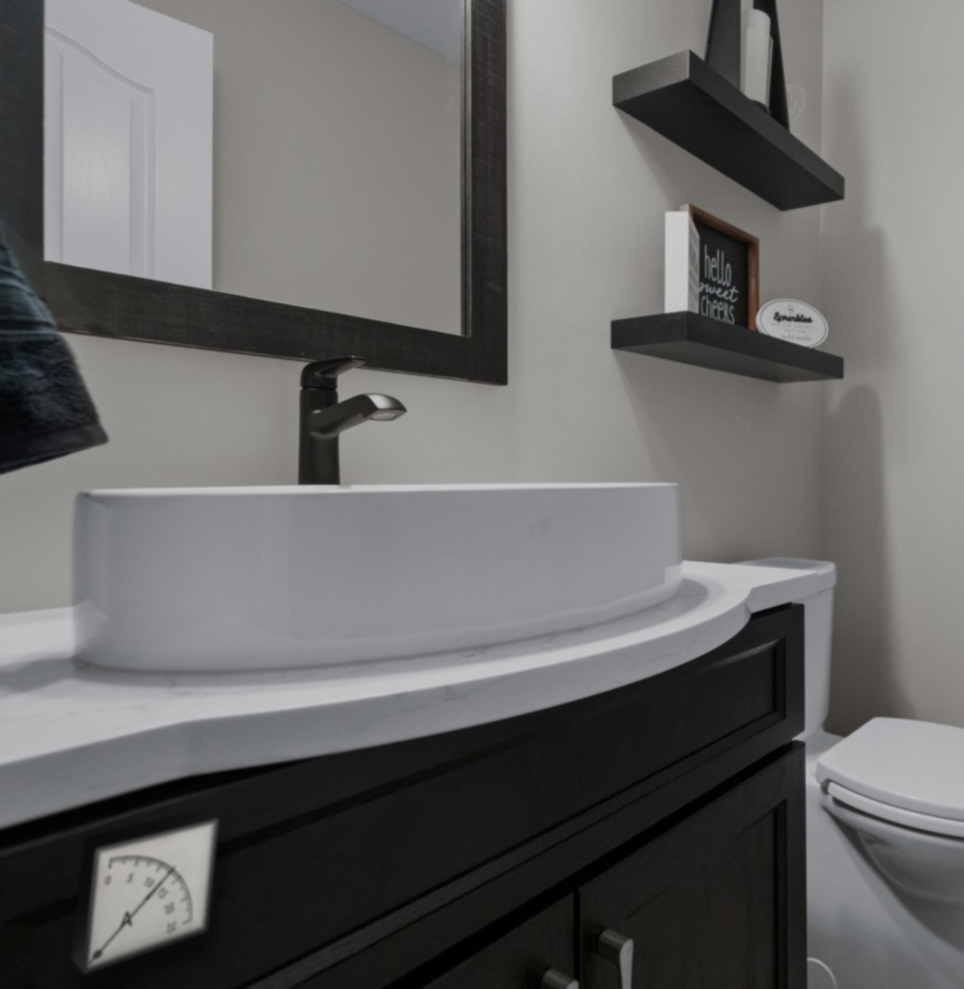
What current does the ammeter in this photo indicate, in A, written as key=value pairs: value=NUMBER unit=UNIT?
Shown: value=12.5 unit=A
